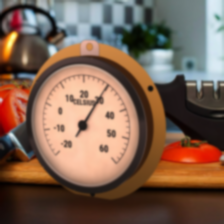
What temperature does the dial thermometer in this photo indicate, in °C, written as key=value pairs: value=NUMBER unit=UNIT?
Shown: value=30 unit=°C
